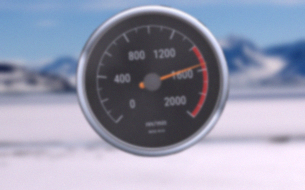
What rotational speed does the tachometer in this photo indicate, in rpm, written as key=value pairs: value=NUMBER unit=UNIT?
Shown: value=1550 unit=rpm
